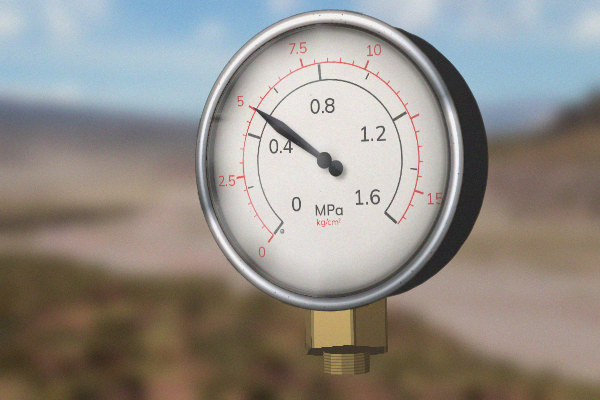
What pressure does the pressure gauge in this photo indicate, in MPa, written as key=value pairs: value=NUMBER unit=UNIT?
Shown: value=0.5 unit=MPa
